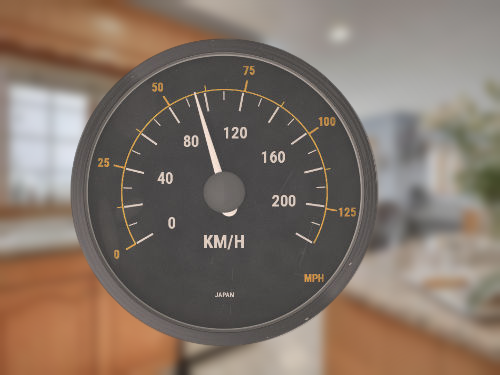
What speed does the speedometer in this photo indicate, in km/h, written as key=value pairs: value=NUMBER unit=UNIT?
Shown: value=95 unit=km/h
